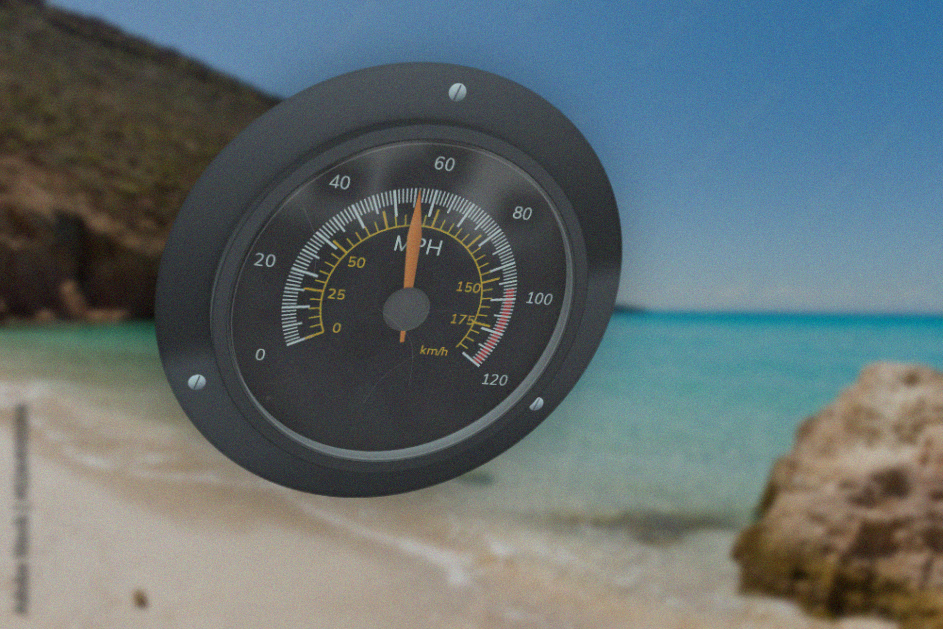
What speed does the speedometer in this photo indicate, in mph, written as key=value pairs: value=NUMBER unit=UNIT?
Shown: value=55 unit=mph
